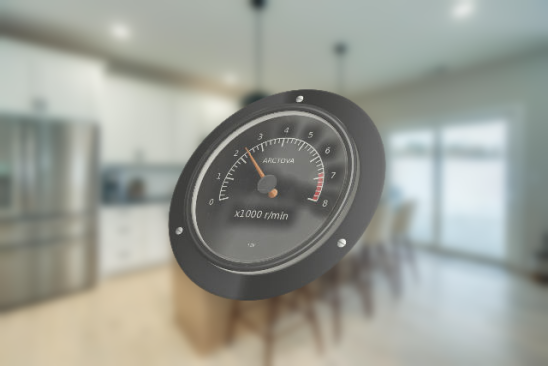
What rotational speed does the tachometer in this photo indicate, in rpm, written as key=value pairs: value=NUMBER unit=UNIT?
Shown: value=2400 unit=rpm
